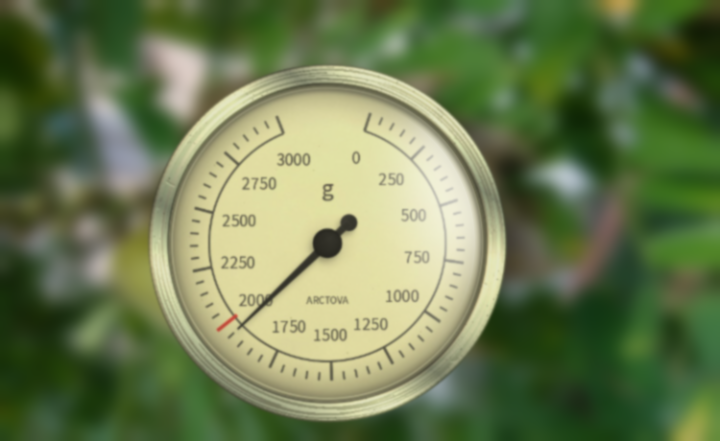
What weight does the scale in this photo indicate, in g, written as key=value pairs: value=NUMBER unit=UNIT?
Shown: value=1950 unit=g
